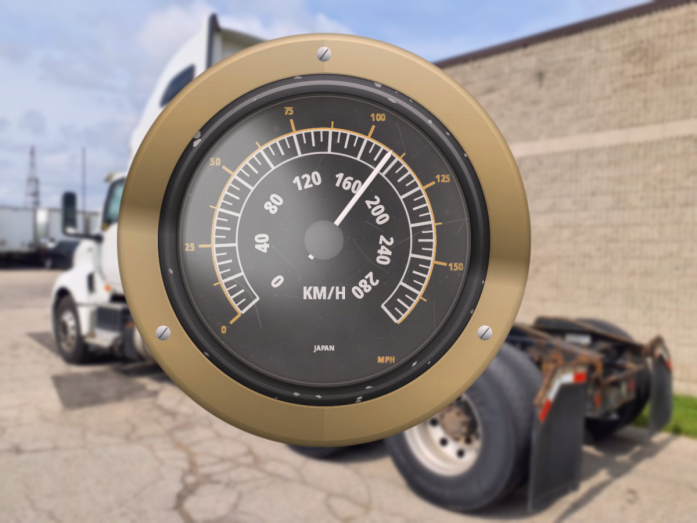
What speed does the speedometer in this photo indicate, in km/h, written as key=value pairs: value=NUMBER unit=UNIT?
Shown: value=175 unit=km/h
